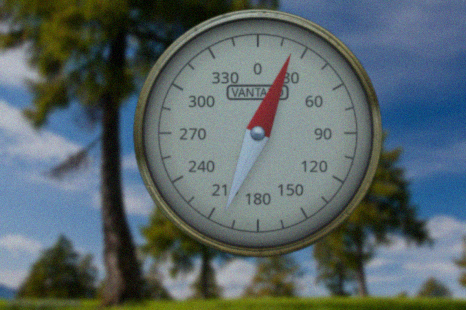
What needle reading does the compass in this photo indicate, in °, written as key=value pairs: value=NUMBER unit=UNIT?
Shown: value=22.5 unit=°
